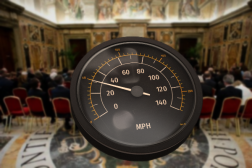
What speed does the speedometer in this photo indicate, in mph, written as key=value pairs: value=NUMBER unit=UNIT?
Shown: value=30 unit=mph
